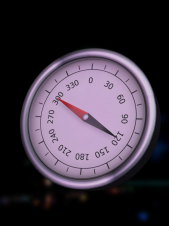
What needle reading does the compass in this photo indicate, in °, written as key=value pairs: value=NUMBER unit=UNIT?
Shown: value=300 unit=°
